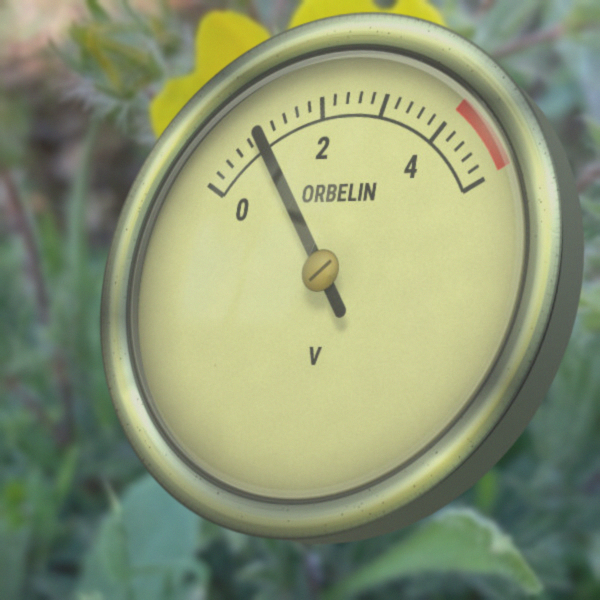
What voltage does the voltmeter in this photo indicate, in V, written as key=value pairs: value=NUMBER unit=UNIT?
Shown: value=1 unit=V
